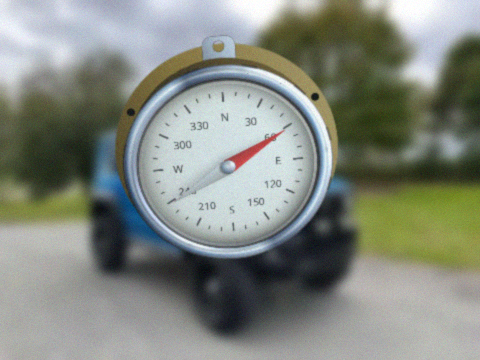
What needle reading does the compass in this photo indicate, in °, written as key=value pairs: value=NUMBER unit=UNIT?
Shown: value=60 unit=°
